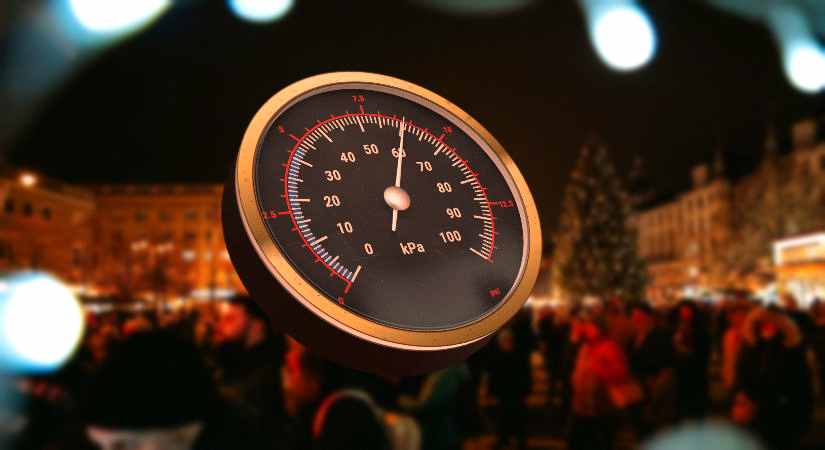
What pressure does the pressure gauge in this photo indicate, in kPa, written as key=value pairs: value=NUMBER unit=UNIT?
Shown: value=60 unit=kPa
